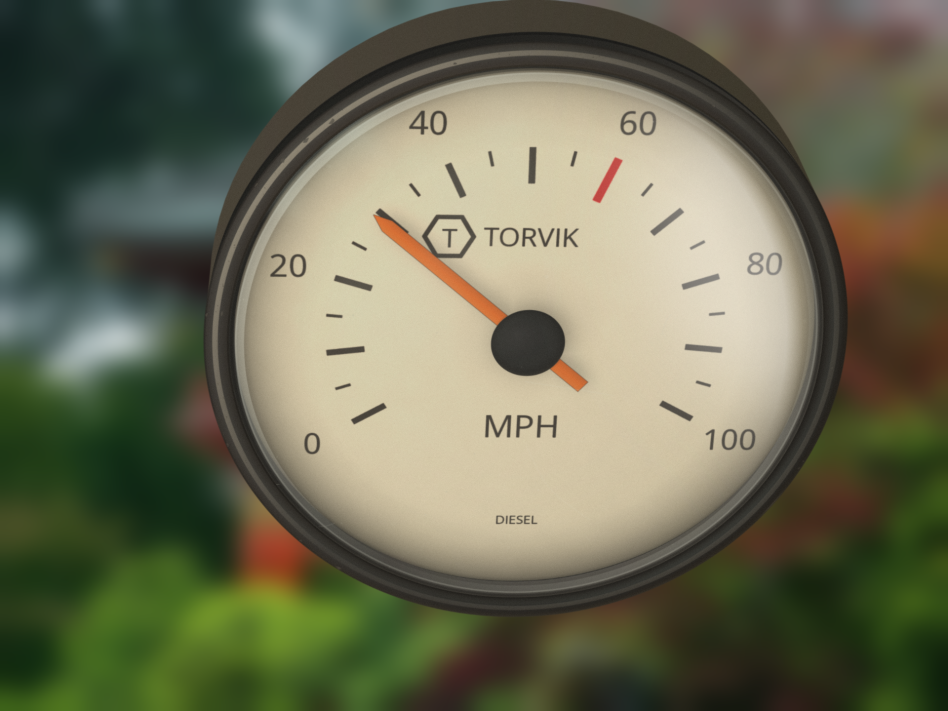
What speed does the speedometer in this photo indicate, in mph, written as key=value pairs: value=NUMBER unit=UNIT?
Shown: value=30 unit=mph
